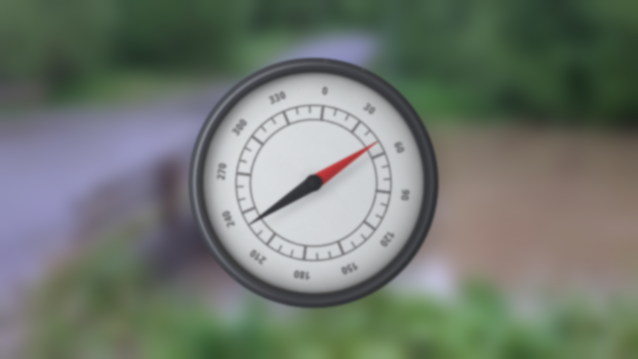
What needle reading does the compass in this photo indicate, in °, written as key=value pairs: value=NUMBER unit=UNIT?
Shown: value=50 unit=°
